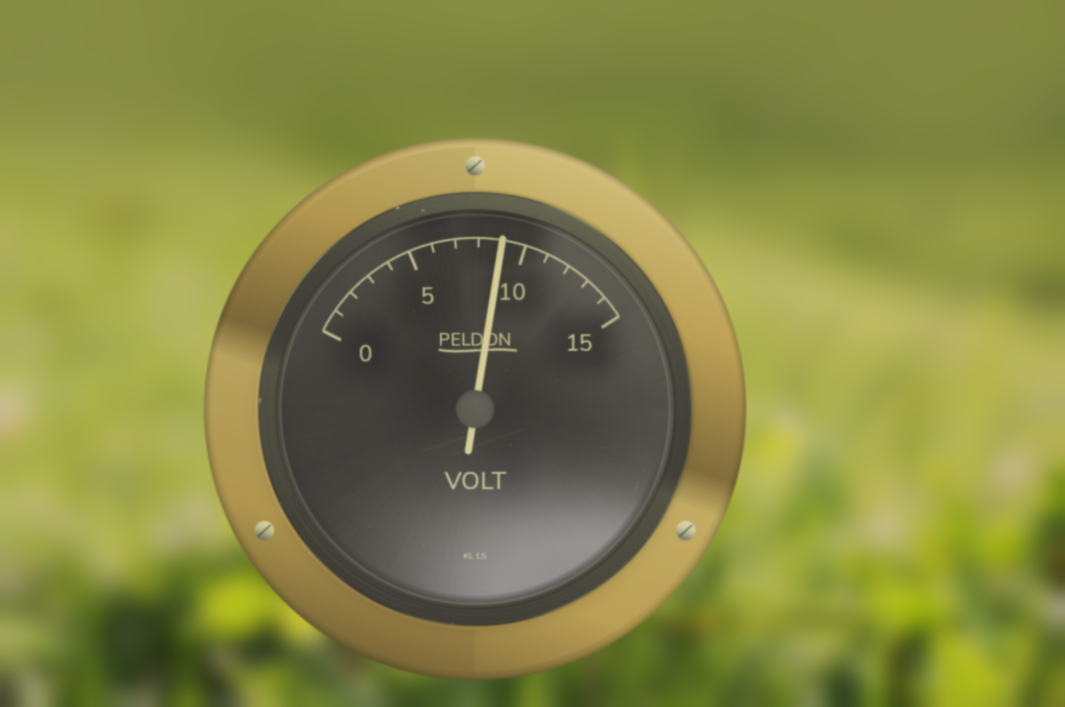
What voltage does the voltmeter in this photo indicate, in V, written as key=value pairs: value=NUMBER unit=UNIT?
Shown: value=9 unit=V
